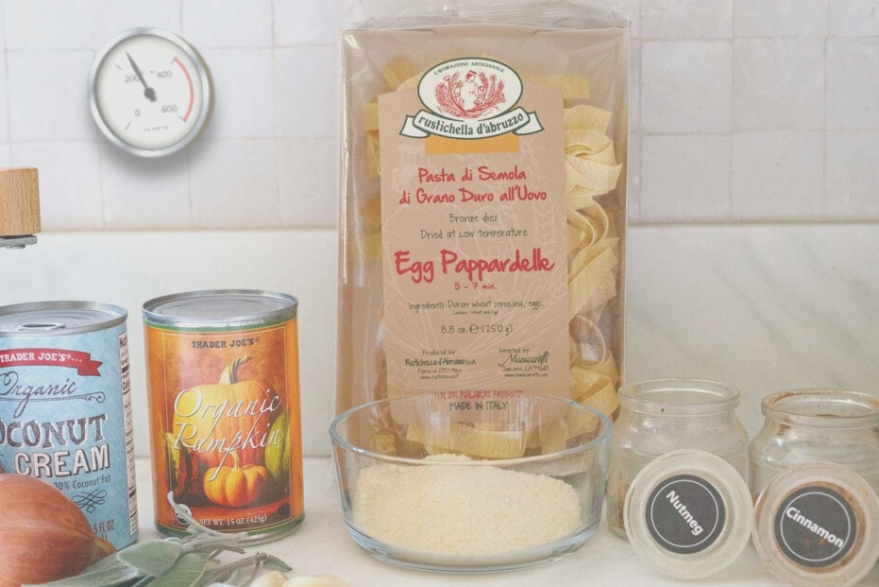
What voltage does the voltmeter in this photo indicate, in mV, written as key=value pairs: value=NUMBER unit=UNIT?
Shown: value=250 unit=mV
